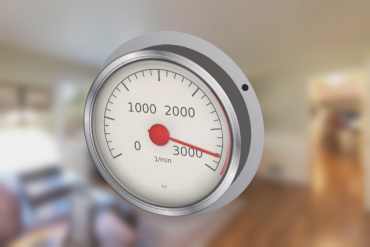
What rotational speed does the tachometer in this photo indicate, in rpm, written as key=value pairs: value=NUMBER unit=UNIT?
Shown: value=2800 unit=rpm
